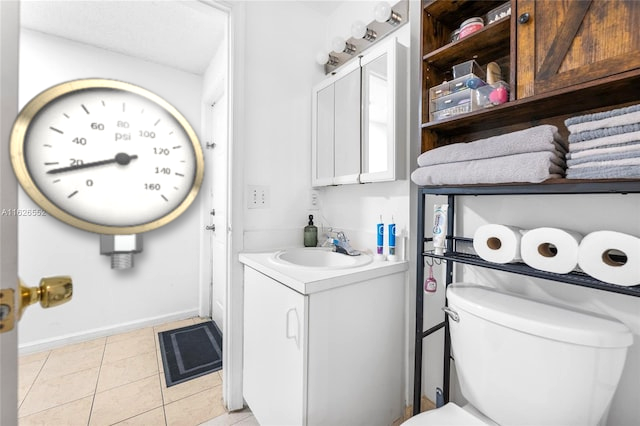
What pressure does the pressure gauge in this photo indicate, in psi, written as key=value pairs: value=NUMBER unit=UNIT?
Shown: value=15 unit=psi
